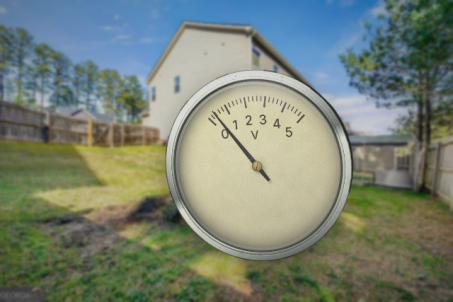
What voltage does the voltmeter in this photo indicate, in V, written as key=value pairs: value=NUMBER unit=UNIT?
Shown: value=0.4 unit=V
